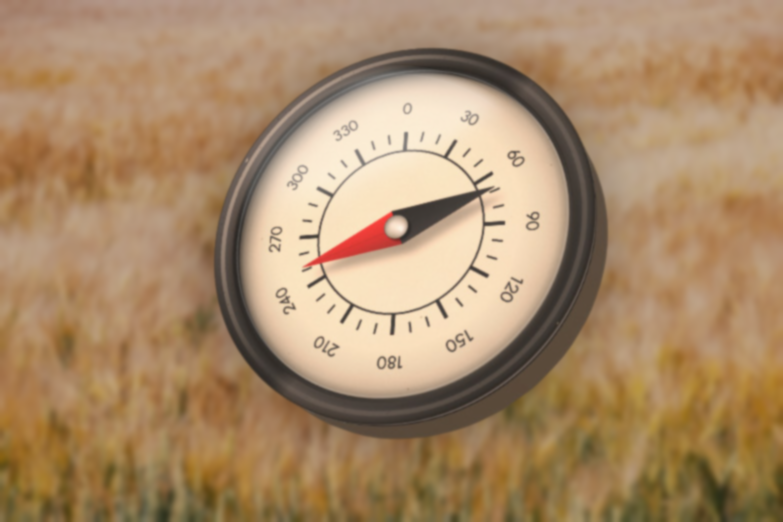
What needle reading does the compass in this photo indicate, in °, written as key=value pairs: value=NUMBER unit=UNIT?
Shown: value=250 unit=°
